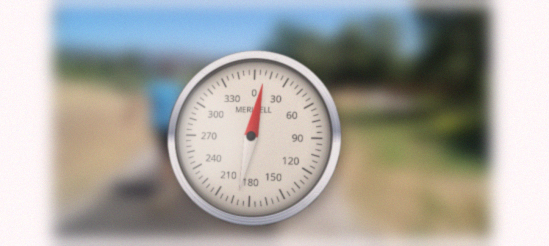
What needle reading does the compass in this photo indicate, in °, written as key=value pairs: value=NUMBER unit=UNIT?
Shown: value=10 unit=°
